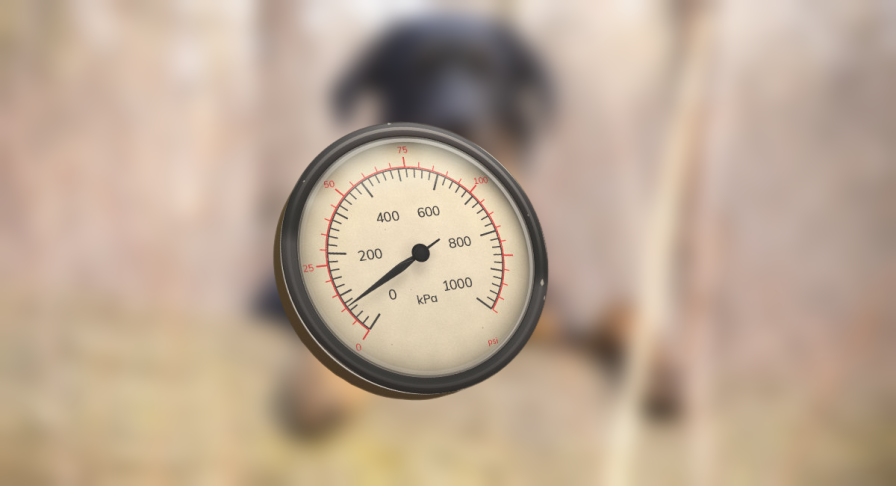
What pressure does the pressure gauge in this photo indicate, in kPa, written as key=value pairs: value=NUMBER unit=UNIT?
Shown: value=70 unit=kPa
